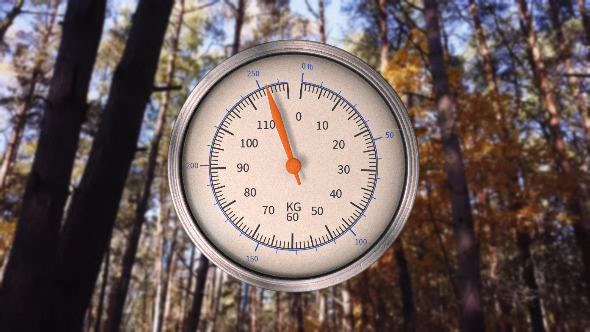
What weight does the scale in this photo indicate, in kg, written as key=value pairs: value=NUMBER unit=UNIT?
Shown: value=115 unit=kg
